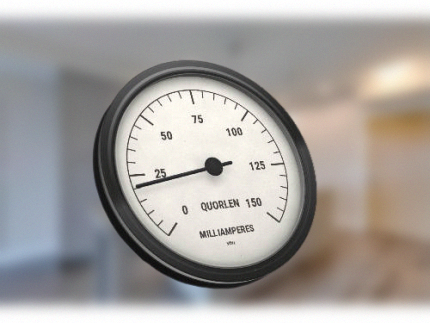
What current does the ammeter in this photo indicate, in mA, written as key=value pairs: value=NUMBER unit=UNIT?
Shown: value=20 unit=mA
